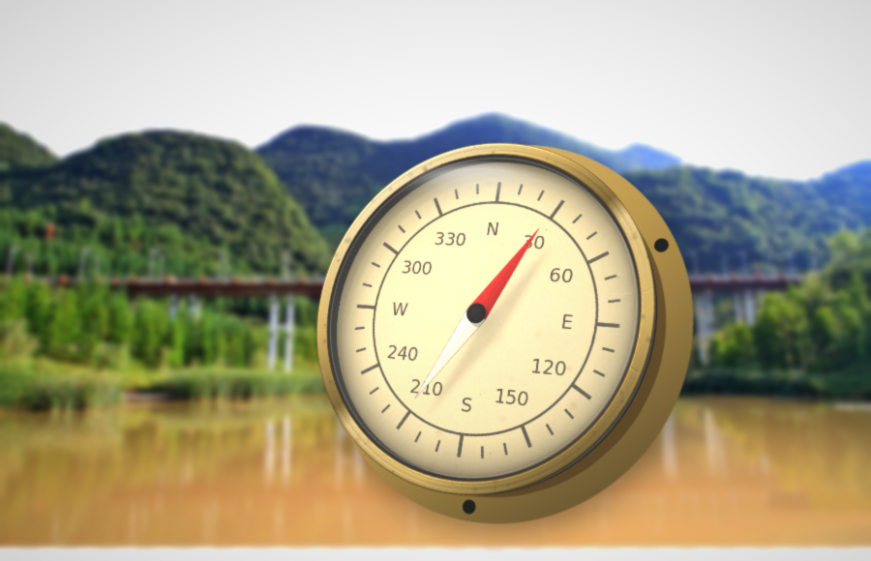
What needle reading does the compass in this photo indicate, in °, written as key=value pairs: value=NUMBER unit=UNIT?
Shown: value=30 unit=°
